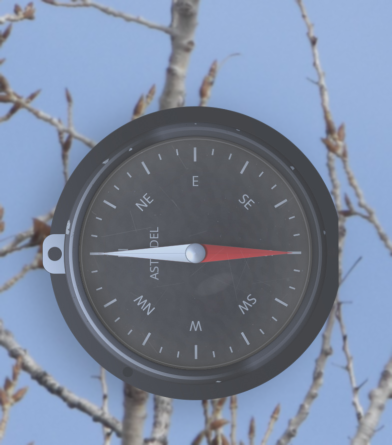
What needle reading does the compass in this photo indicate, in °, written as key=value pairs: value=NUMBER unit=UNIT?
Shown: value=180 unit=°
